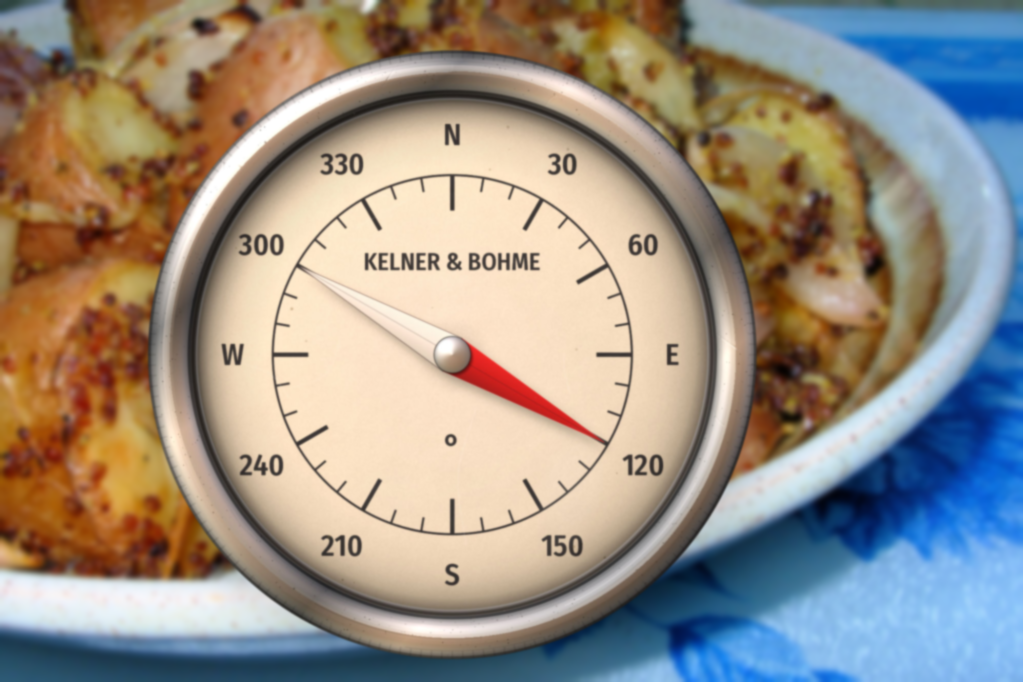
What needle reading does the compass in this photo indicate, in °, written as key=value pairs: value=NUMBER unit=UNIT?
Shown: value=120 unit=°
